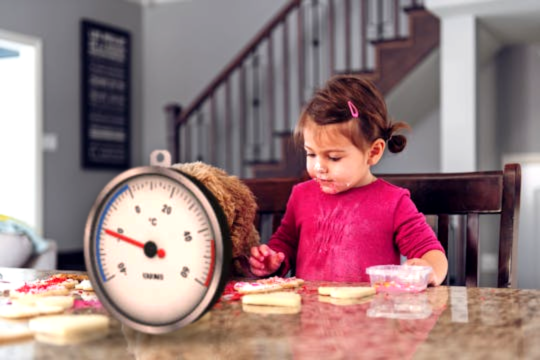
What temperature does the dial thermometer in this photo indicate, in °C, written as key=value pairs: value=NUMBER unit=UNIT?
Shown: value=-20 unit=°C
